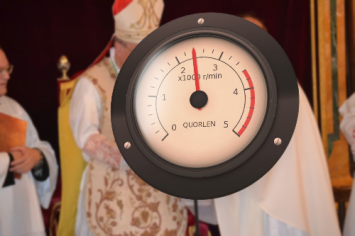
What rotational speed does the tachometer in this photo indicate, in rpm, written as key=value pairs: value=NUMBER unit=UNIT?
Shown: value=2400 unit=rpm
